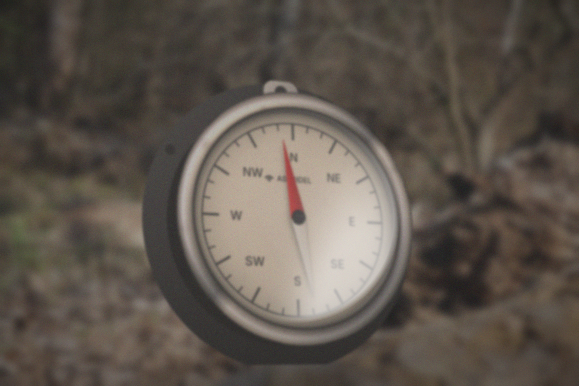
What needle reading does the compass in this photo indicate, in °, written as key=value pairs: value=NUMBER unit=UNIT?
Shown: value=350 unit=°
